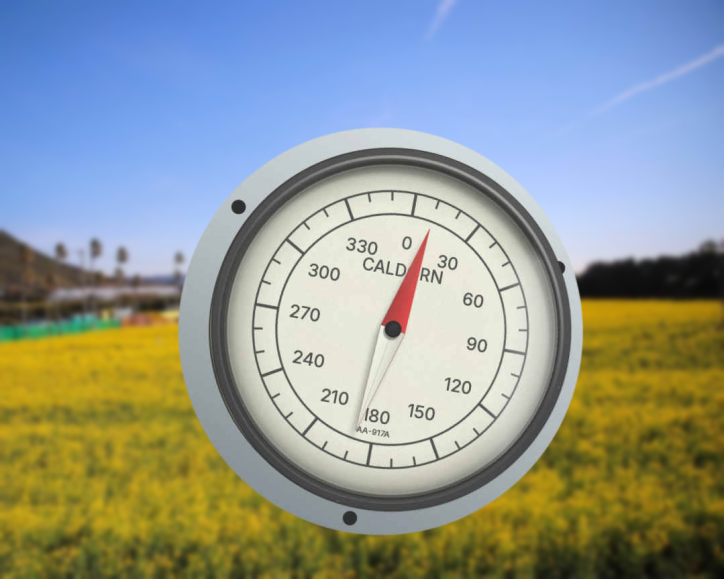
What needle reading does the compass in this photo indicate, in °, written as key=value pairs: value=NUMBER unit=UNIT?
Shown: value=10 unit=°
